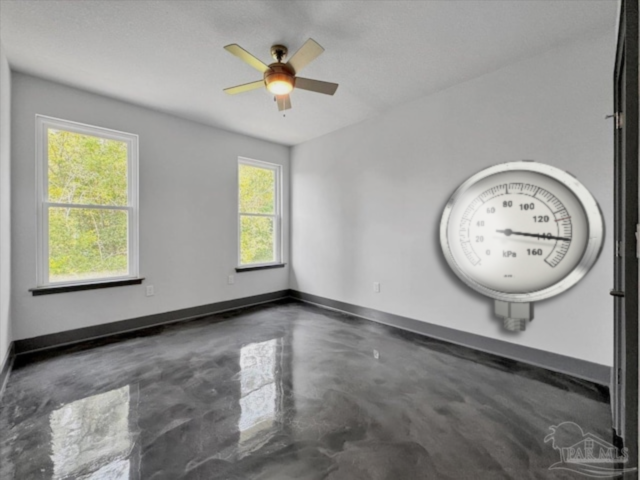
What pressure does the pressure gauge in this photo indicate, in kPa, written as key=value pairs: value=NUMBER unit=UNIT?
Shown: value=140 unit=kPa
